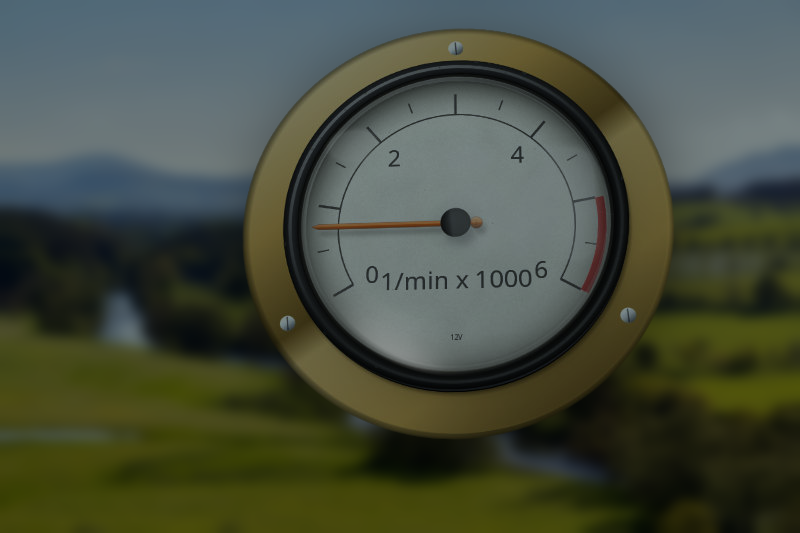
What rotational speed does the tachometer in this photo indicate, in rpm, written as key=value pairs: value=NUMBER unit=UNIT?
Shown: value=750 unit=rpm
